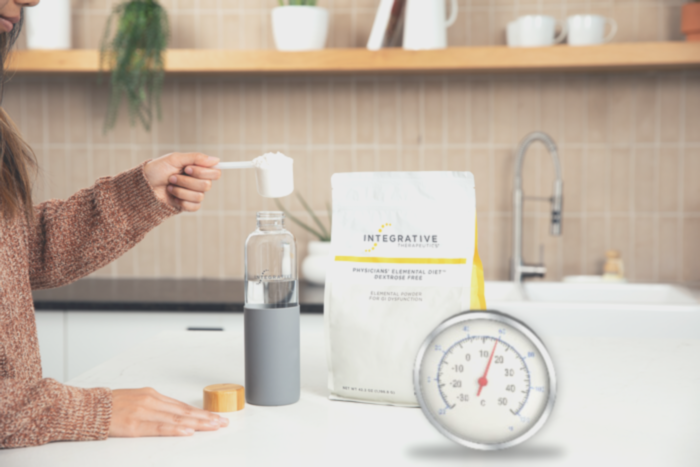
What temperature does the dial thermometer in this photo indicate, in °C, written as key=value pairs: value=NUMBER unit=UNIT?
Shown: value=15 unit=°C
